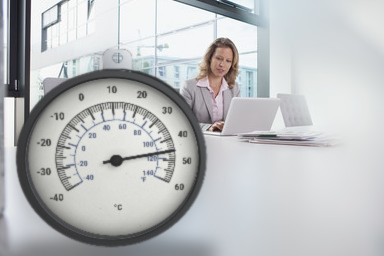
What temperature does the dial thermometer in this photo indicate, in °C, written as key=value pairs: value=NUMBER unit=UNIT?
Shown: value=45 unit=°C
